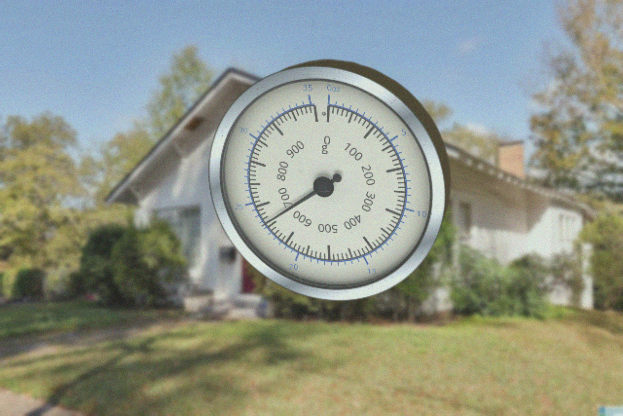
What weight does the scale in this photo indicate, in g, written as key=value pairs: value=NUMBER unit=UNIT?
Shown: value=660 unit=g
